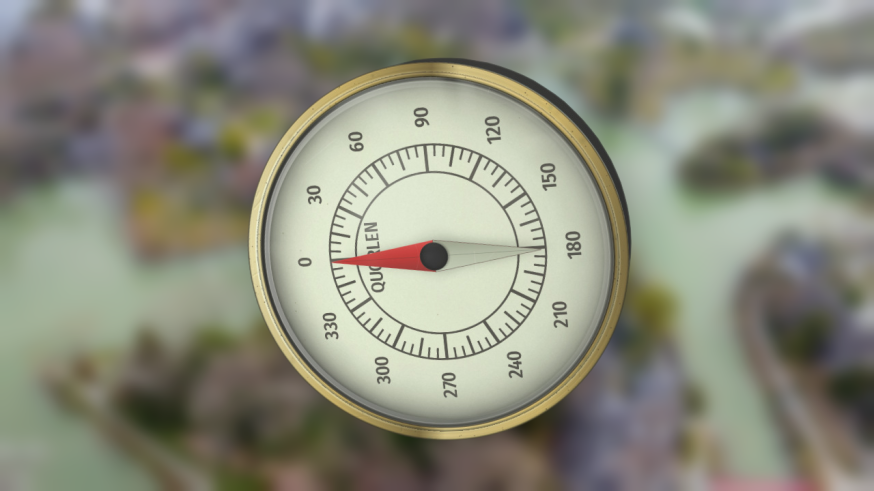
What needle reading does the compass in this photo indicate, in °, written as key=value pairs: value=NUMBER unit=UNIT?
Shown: value=0 unit=°
